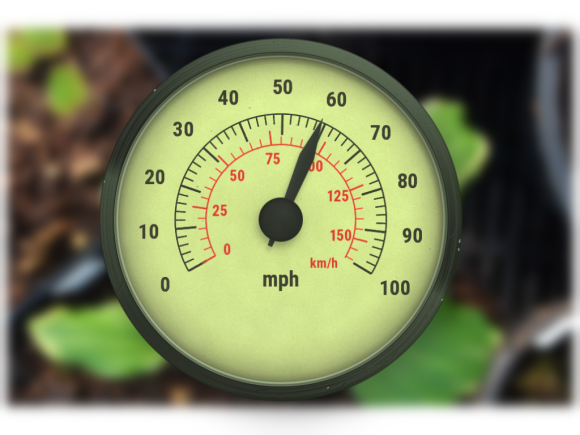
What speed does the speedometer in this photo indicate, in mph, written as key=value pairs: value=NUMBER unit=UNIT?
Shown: value=59 unit=mph
